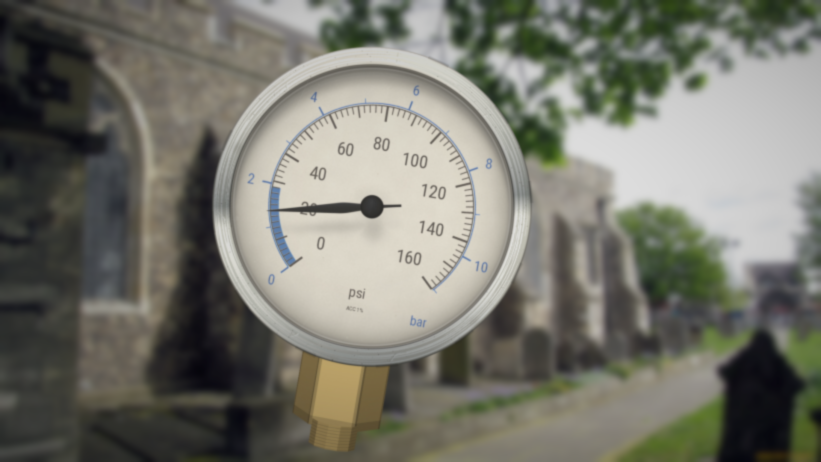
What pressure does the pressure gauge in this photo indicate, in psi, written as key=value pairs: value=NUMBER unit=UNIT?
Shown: value=20 unit=psi
